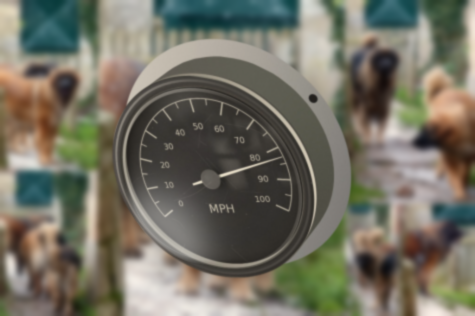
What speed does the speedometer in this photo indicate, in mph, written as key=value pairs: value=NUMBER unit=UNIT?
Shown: value=82.5 unit=mph
